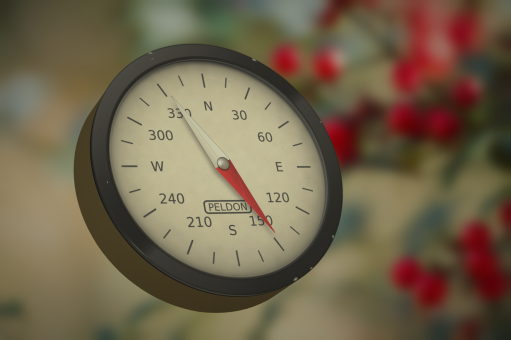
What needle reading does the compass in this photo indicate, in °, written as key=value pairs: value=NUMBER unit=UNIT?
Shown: value=150 unit=°
